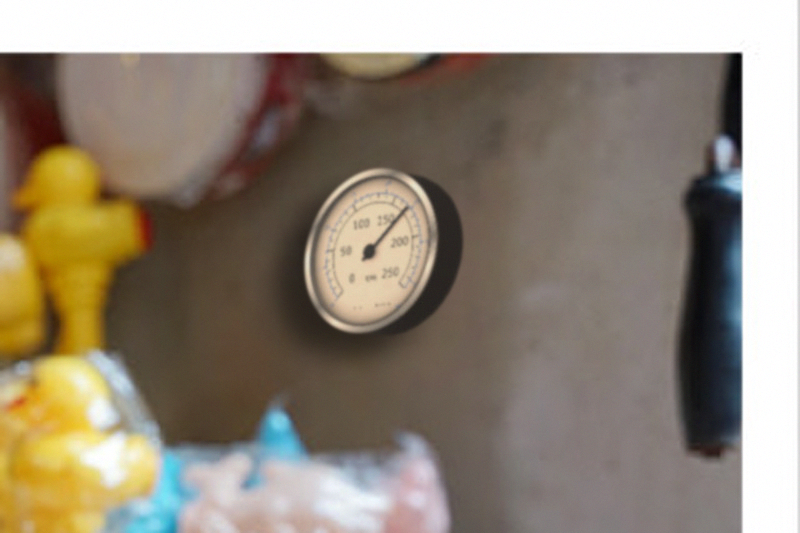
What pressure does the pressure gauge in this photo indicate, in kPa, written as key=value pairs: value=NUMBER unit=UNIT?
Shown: value=170 unit=kPa
